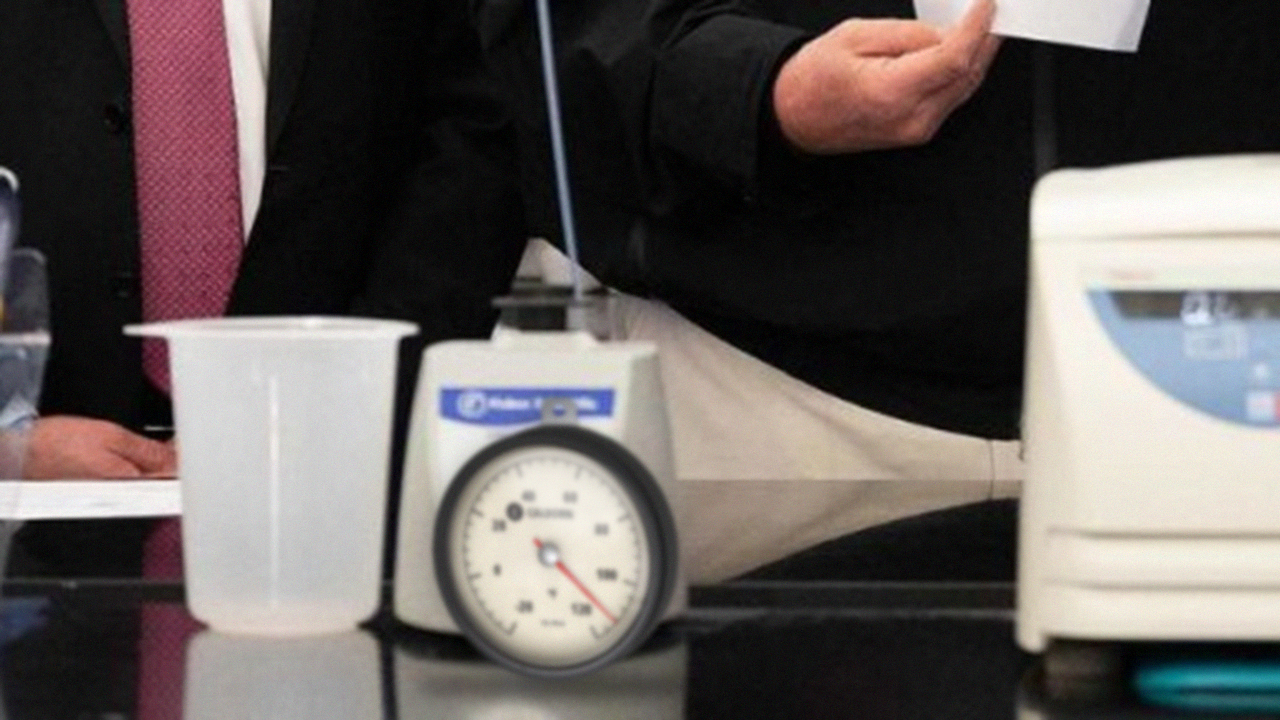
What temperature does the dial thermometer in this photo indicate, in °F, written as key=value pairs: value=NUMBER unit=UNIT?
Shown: value=112 unit=°F
